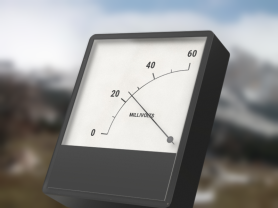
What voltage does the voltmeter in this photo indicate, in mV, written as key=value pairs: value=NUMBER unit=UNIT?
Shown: value=25 unit=mV
